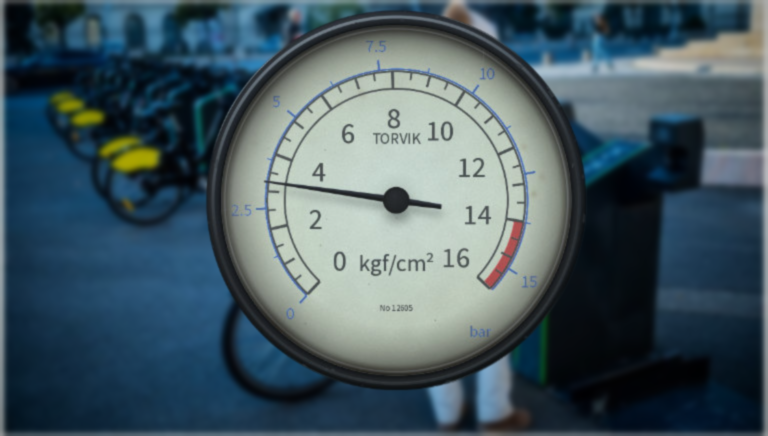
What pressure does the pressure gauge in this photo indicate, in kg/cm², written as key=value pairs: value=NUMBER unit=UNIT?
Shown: value=3.25 unit=kg/cm²
